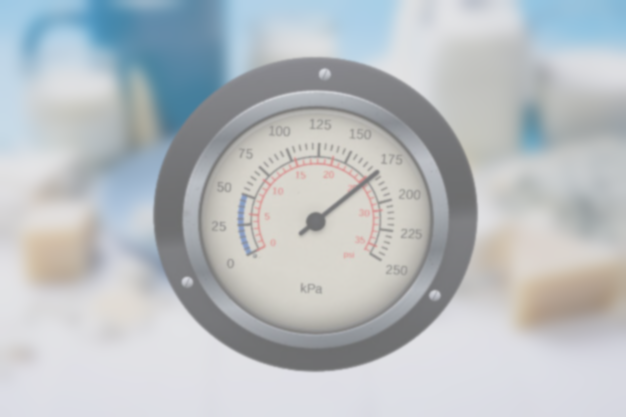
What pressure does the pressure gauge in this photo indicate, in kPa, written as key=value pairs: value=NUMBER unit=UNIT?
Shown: value=175 unit=kPa
